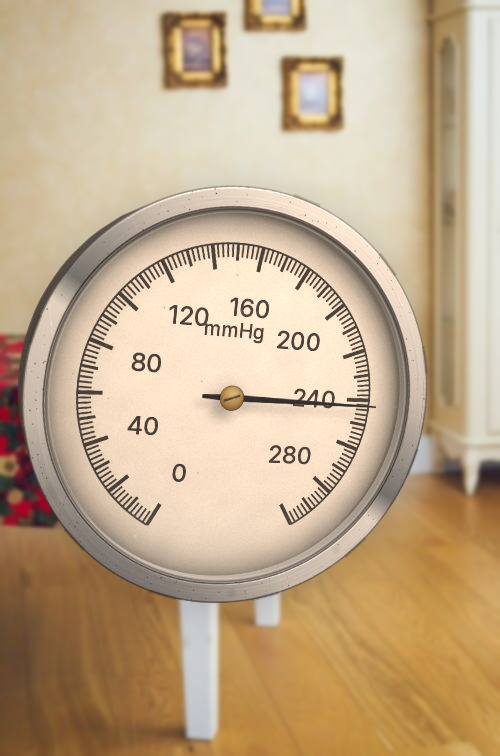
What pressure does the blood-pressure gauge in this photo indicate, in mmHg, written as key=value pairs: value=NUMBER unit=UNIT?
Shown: value=242 unit=mmHg
